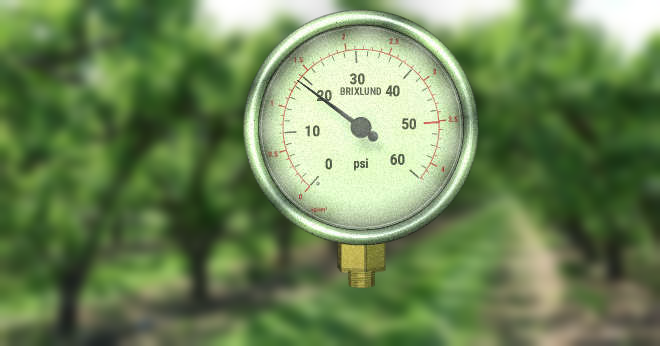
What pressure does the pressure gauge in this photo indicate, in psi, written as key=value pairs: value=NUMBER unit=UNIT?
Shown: value=19 unit=psi
